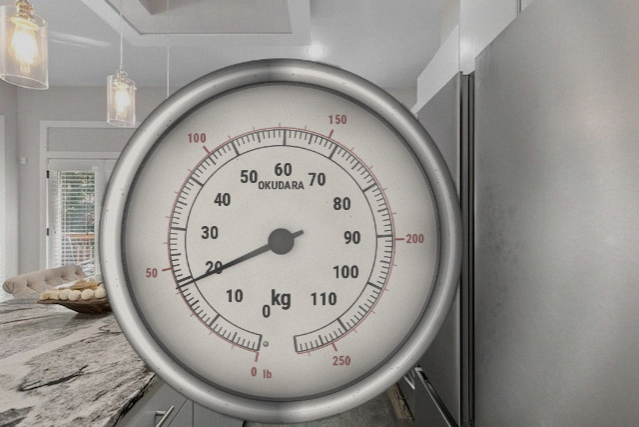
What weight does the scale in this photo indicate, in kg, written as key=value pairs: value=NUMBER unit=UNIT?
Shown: value=19 unit=kg
